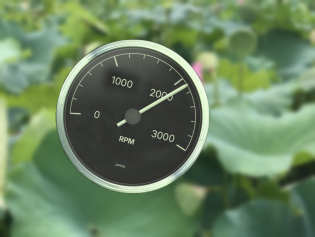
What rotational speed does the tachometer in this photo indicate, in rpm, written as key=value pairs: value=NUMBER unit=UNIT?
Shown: value=2100 unit=rpm
